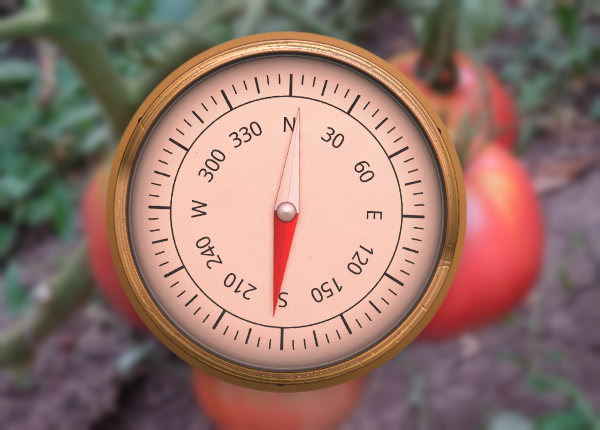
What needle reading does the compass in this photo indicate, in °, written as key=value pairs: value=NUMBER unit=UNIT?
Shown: value=185 unit=°
